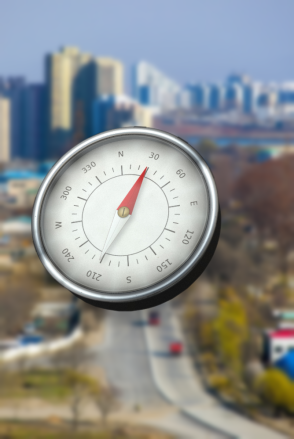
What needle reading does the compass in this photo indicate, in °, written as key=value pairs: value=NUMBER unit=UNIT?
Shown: value=30 unit=°
